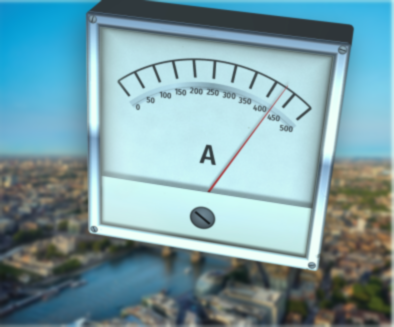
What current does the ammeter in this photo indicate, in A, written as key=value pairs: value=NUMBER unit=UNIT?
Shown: value=425 unit=A
